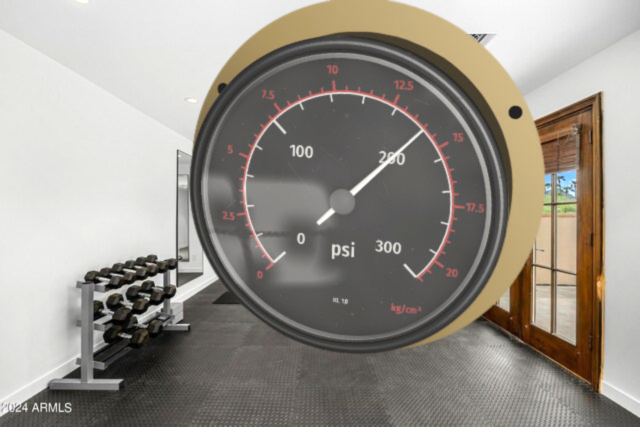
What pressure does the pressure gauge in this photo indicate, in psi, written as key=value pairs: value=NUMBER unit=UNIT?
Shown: value=200 unit=psi
